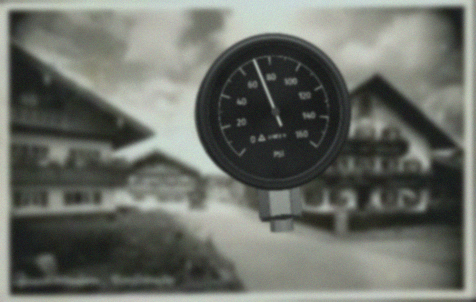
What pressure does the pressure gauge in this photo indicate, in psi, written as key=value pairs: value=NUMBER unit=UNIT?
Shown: value=70 unit=psi
